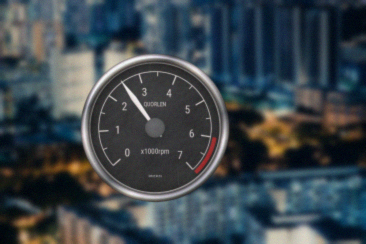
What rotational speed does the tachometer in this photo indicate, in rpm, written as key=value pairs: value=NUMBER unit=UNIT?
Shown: value=2500 unit=rpm
